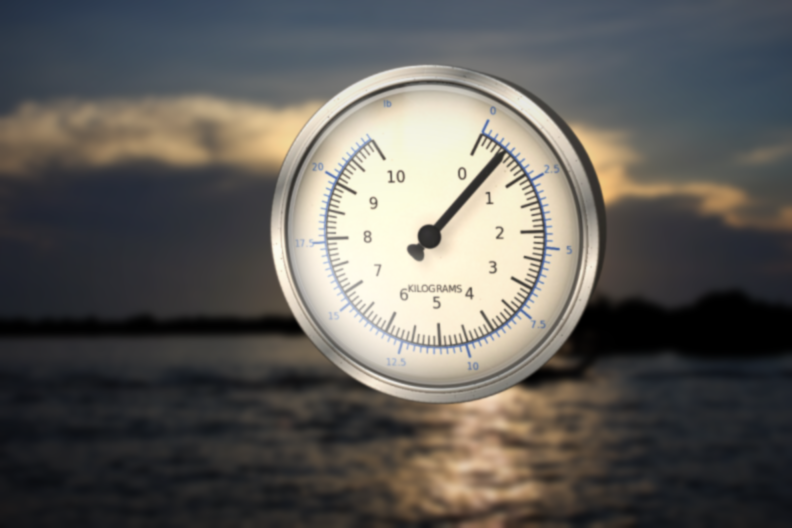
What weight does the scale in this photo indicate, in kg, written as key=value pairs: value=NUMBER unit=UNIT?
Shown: value=0.5 unit=kg
